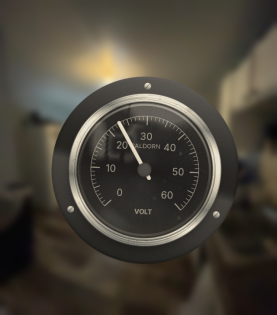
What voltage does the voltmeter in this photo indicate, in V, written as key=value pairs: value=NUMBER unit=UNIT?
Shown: value=23 unit=V
